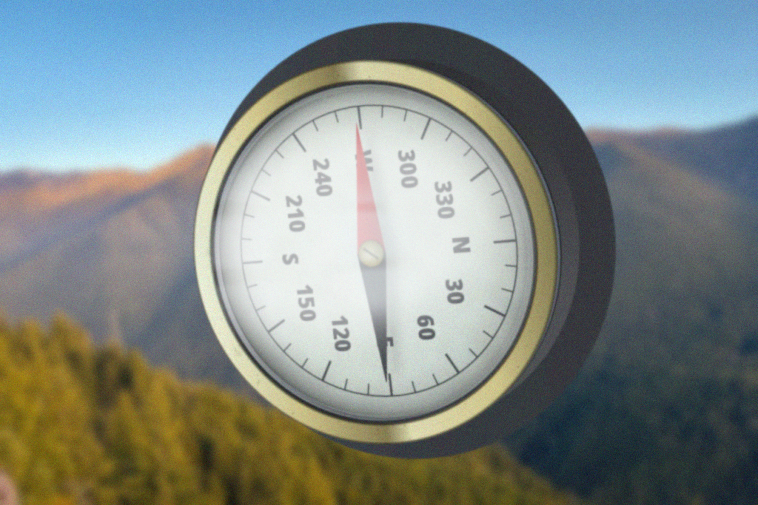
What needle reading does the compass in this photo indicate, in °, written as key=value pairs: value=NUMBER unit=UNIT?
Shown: value=270 unit=°
